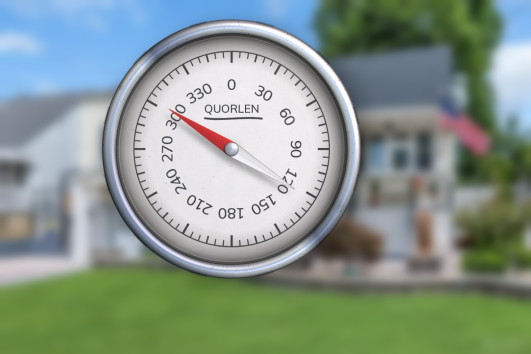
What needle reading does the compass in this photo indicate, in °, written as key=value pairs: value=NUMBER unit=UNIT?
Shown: value=302.5 unit=°
